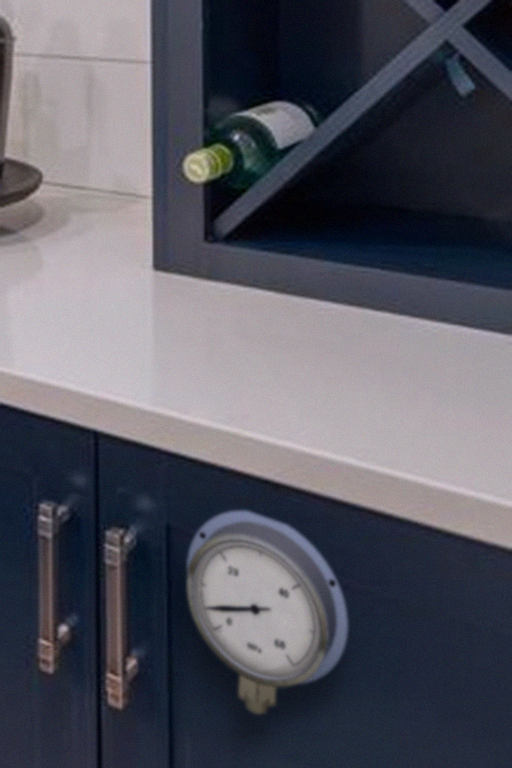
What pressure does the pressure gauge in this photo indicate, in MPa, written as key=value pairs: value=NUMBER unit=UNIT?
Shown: value=5 unit=MPa
